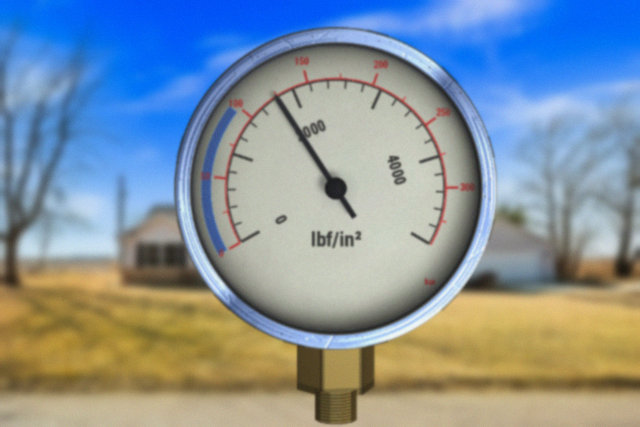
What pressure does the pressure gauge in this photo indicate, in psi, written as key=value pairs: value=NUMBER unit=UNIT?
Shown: value=1800 unit=psi
